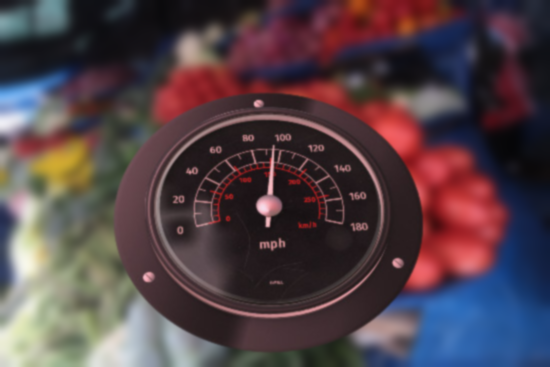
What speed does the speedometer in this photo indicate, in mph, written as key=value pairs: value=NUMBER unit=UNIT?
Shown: value=95 unit=mph
